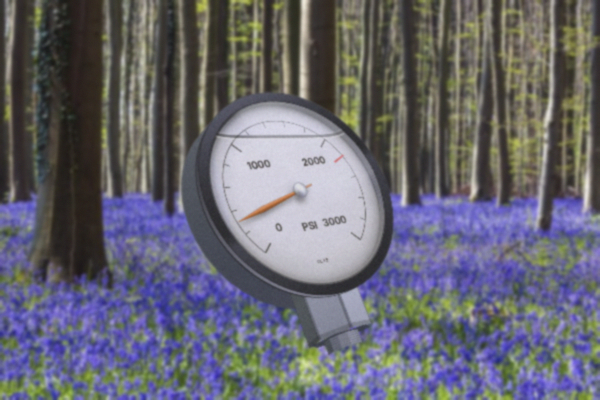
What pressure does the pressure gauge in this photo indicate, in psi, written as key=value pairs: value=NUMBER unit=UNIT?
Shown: value=300 unit=psi
